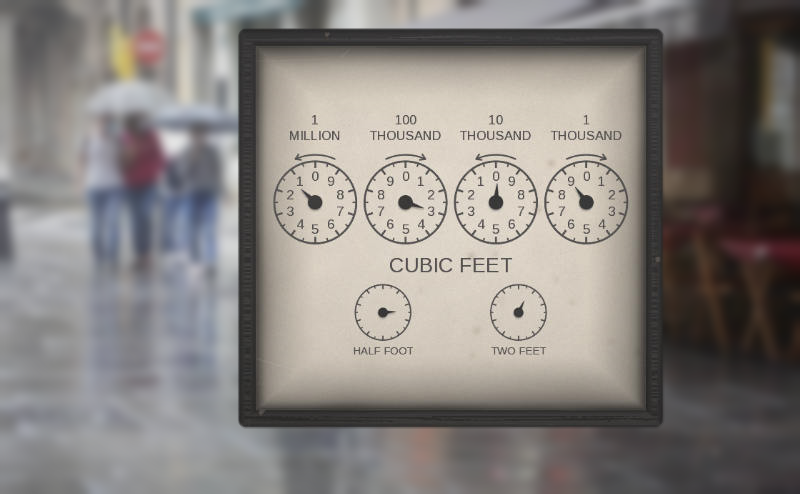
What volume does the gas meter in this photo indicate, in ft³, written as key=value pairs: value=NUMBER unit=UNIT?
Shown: value=129900 unit=ft³
